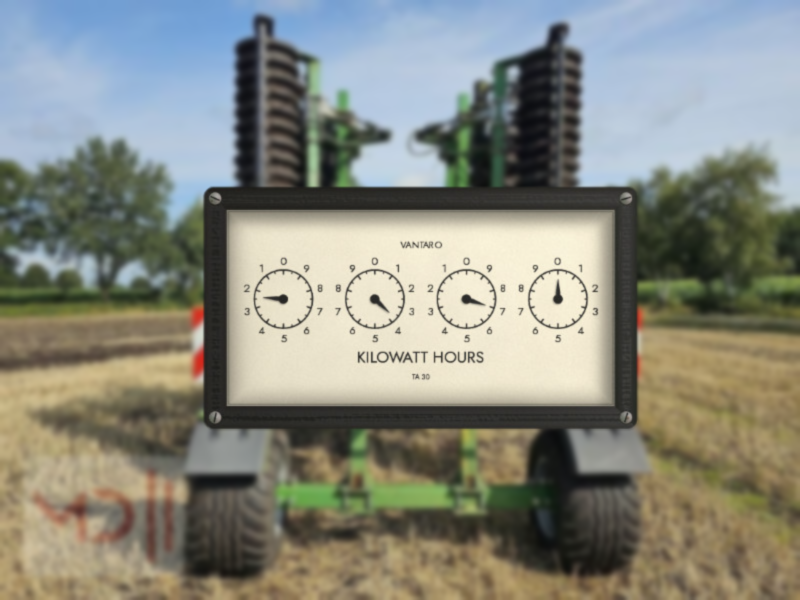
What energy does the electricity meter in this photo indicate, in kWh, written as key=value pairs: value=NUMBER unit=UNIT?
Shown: value=2370 unit=kWh
